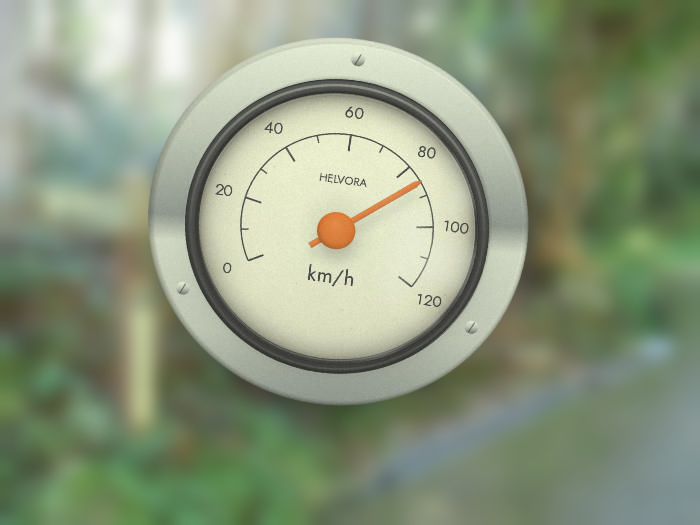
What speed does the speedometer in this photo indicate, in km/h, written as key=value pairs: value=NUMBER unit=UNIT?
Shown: value=85 unit=km/h
